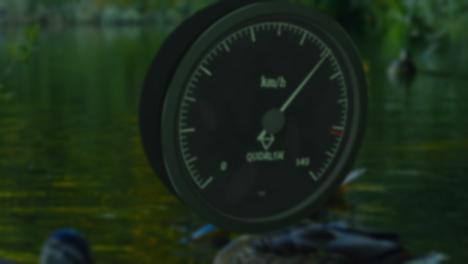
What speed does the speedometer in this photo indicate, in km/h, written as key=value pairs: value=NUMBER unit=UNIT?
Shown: value=90 unit=km/h
